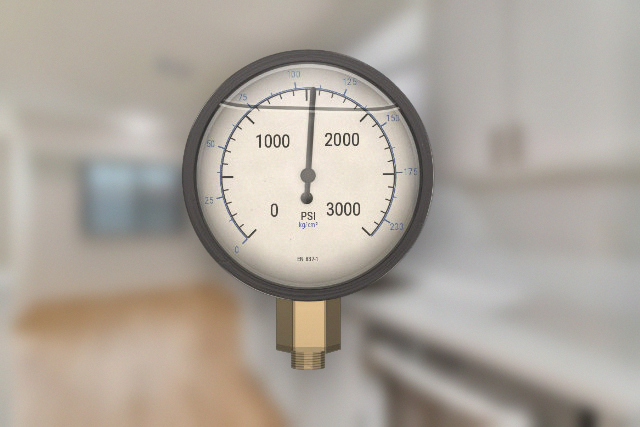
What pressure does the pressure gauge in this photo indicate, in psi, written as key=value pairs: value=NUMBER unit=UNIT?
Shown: value=1550 unit=psi
